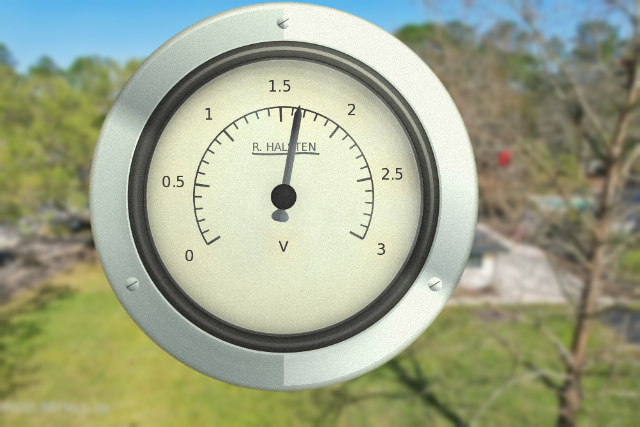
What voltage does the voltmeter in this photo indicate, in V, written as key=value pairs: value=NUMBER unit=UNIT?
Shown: value=1.65 unit=V
